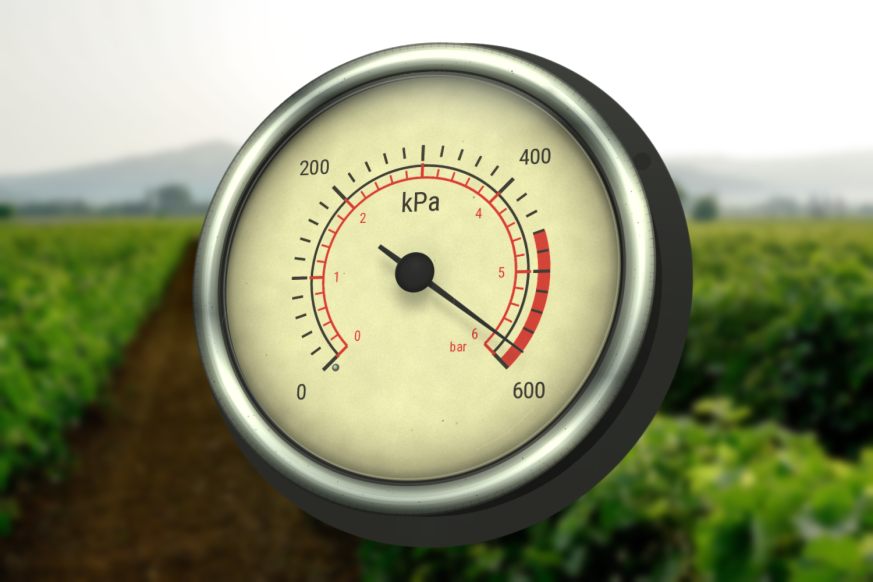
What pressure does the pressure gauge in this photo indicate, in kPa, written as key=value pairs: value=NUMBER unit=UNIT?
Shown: value=580 unit=kPa
